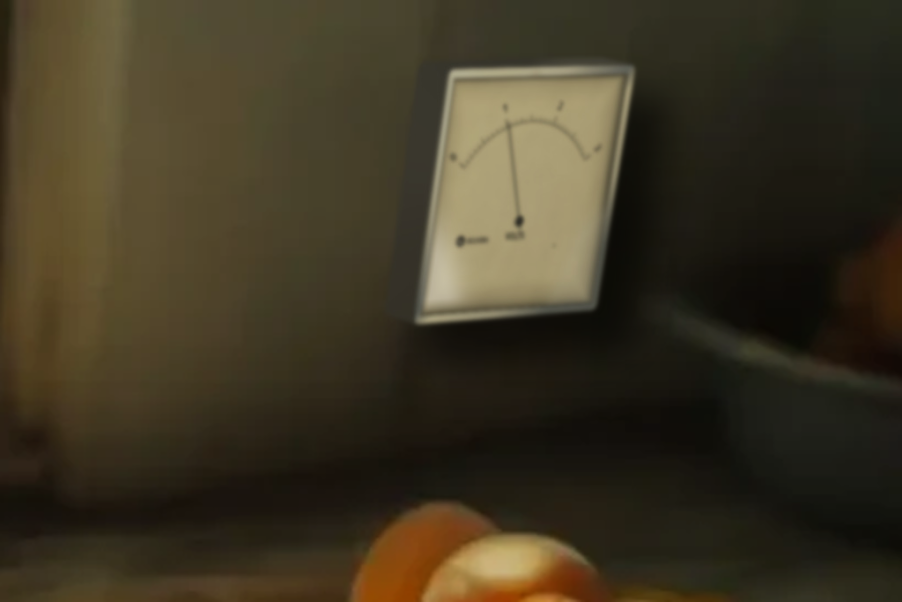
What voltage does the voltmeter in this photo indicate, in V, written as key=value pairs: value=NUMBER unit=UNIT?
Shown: value=1 unit=V
